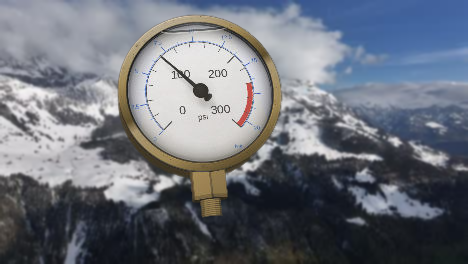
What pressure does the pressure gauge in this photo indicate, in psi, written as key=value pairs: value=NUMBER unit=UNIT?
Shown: value=100 unit=psi
